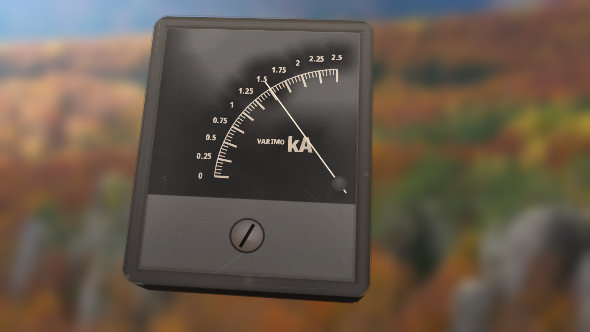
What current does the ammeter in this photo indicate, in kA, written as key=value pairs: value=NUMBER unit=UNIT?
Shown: value=1.5 unit=kA
